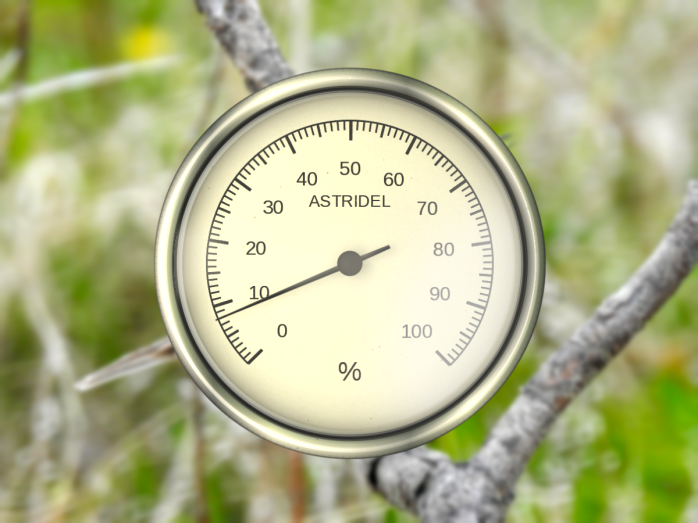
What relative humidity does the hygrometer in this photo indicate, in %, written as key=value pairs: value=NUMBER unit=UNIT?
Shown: value=8 unit=%
